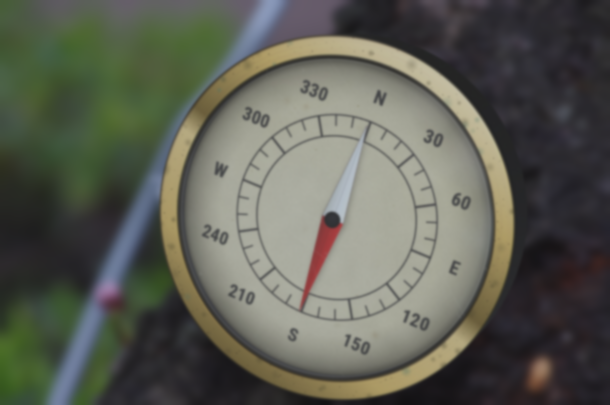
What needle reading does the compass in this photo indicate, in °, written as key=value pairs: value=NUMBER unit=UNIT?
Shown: value=180 unit=°
